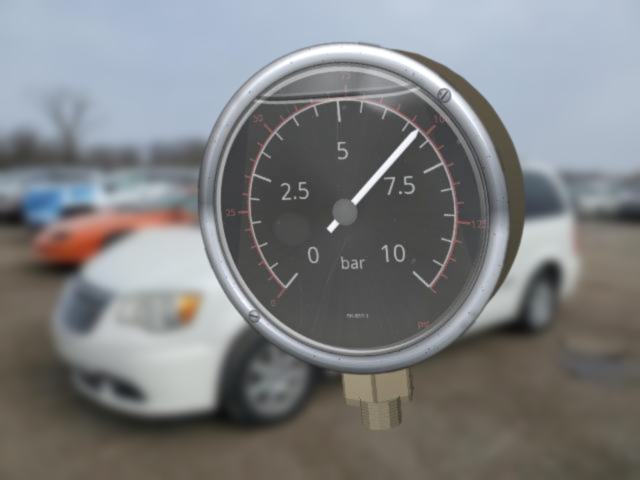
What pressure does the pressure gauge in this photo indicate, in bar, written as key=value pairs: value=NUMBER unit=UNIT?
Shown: value=6.75 unit=bar
